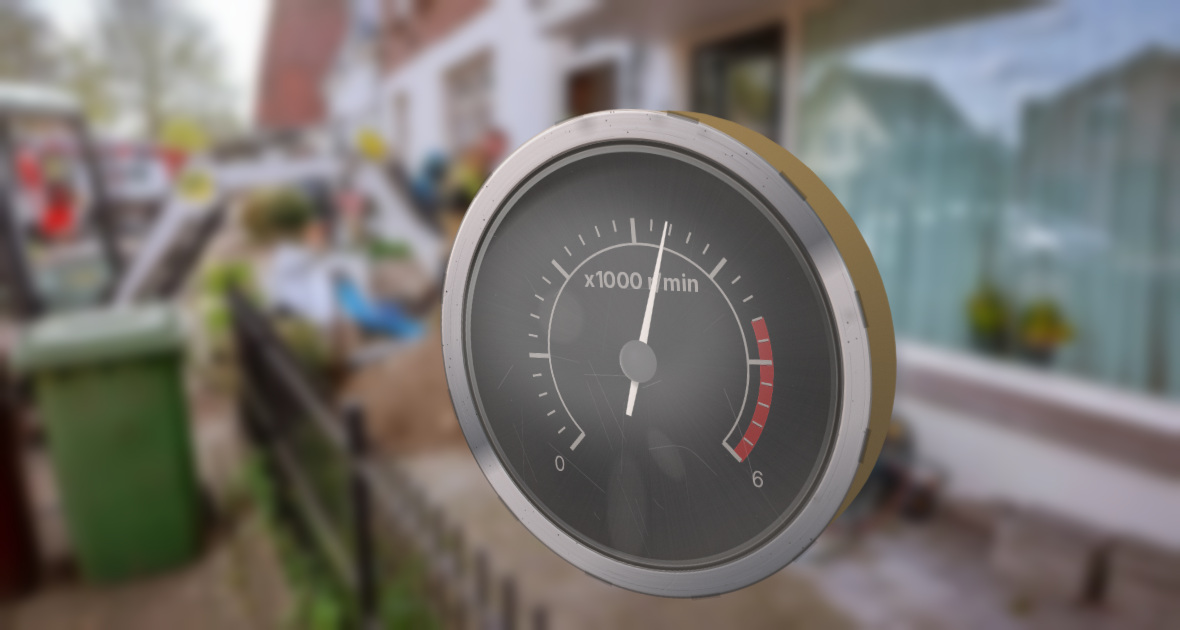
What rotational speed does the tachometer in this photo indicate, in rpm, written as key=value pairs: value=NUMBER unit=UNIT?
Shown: value=3400 unit=rpm
